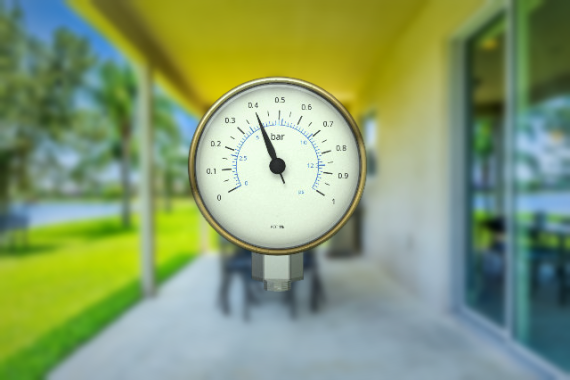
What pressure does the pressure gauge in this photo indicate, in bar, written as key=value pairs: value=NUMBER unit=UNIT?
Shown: value=0.4 unit=bar
